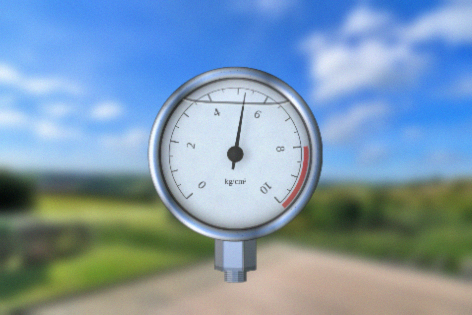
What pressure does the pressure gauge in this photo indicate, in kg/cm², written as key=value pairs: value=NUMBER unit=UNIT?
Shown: value=5.25 unit=kg/cm²
